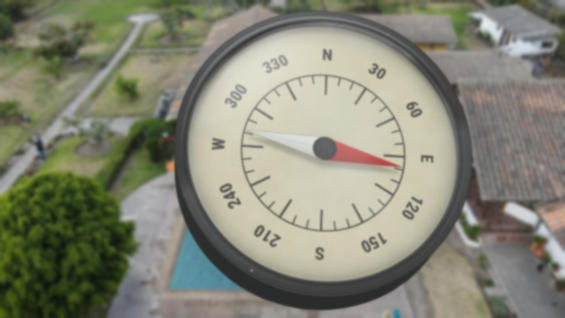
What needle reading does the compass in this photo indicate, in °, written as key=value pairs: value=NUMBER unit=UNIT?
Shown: value=100 unit=°
